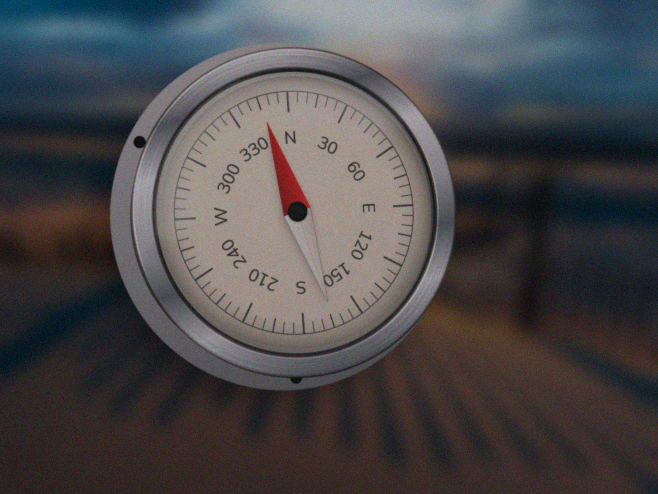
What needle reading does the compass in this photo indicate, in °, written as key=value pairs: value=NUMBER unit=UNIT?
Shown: value=345 unit=°
